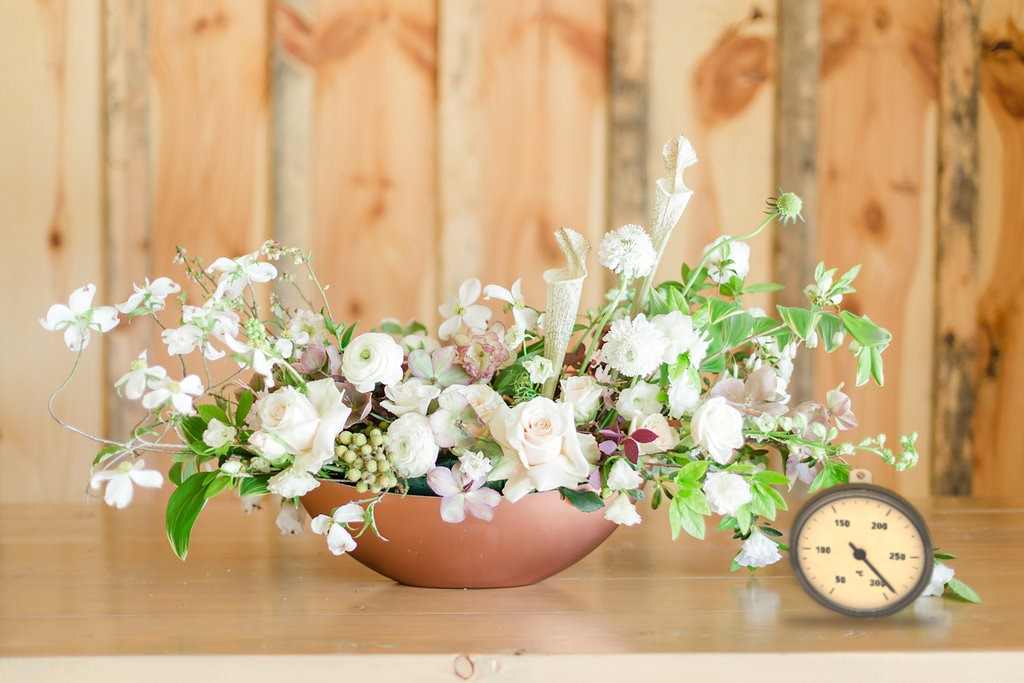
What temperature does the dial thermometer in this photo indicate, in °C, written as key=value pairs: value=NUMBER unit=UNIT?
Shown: value=290 unit=°C
